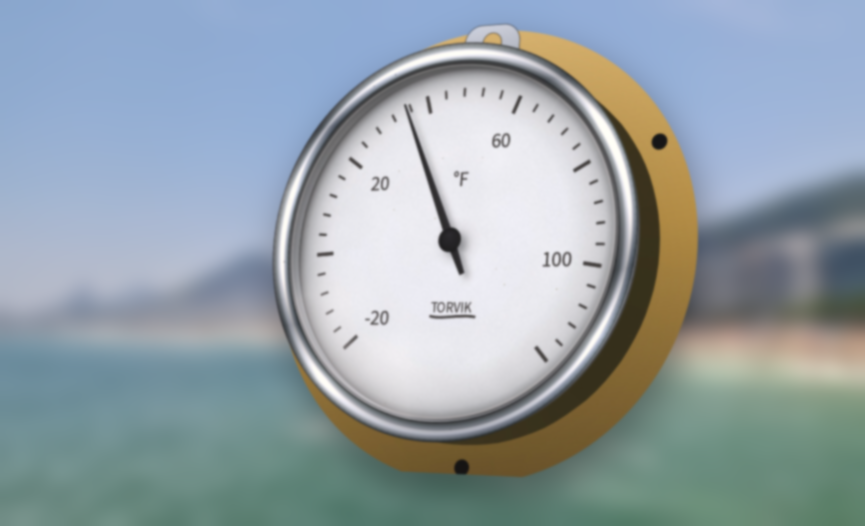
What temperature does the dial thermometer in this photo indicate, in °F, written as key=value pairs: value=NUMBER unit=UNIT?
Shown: value=36 unit=°F
